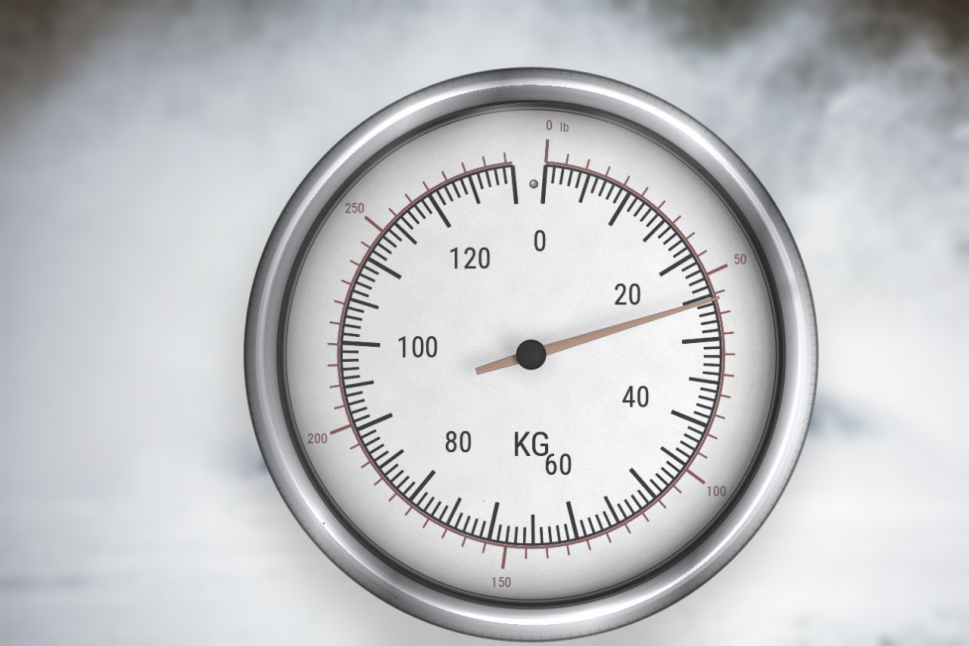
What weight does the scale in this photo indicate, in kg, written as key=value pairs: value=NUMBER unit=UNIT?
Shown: value=25.5 unit=kg
